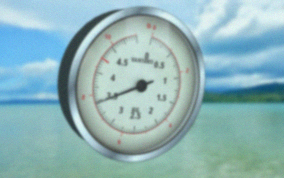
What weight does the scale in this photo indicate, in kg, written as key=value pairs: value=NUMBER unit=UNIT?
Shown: value=3.5 unit=kg
